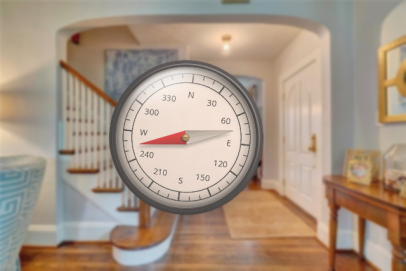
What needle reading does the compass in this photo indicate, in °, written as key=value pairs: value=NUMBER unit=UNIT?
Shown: value=255 unit=°
